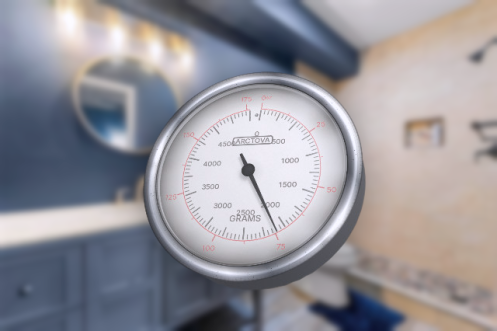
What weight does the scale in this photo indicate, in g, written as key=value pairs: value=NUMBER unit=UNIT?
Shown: value=2100 unit=g
